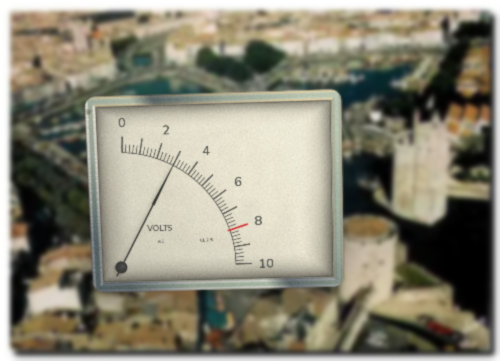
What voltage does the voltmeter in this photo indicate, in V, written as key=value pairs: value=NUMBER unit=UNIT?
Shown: value=3 unit=V
